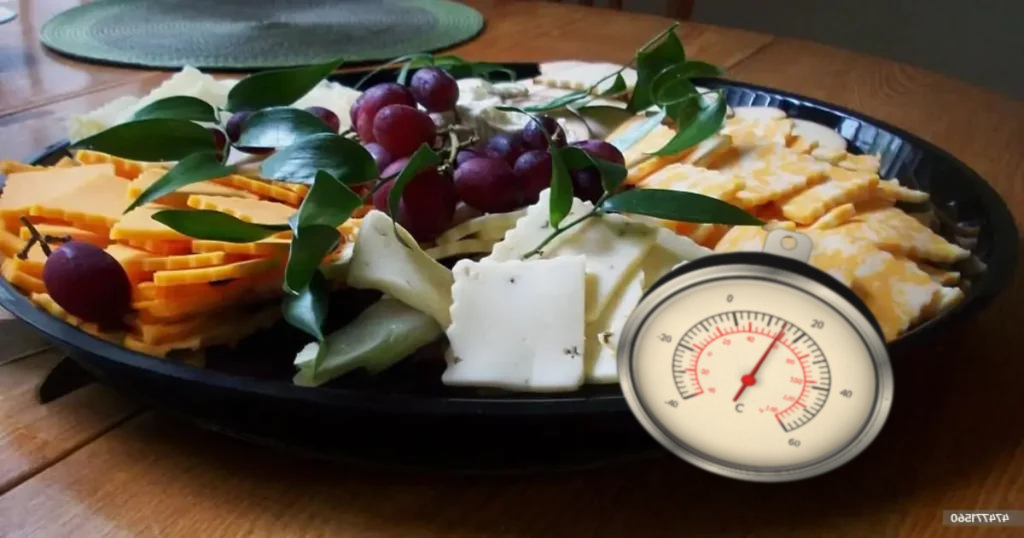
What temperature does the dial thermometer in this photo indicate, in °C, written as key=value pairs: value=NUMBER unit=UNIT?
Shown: value=14 unit=°C
